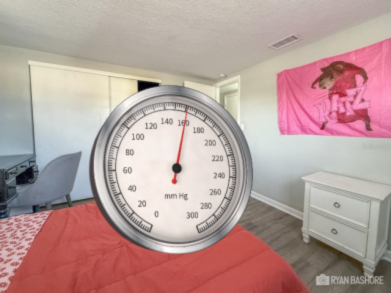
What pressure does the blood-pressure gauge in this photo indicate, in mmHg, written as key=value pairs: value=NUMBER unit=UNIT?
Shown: value=160 unit=mmHg
